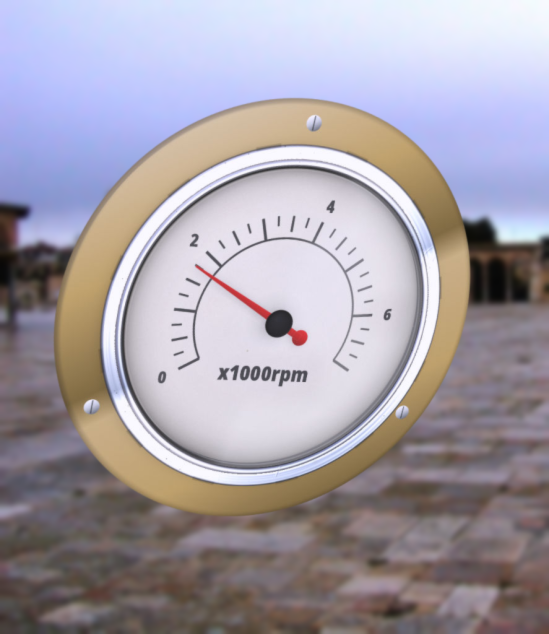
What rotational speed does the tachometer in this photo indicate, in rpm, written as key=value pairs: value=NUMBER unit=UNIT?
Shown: value=1750 unit=rpm
